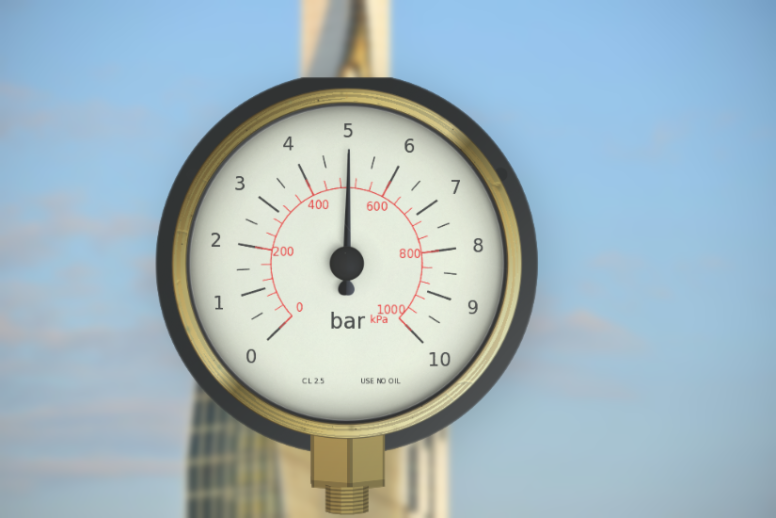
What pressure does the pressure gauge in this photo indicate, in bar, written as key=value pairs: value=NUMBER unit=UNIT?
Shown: value=5 unit=bar
